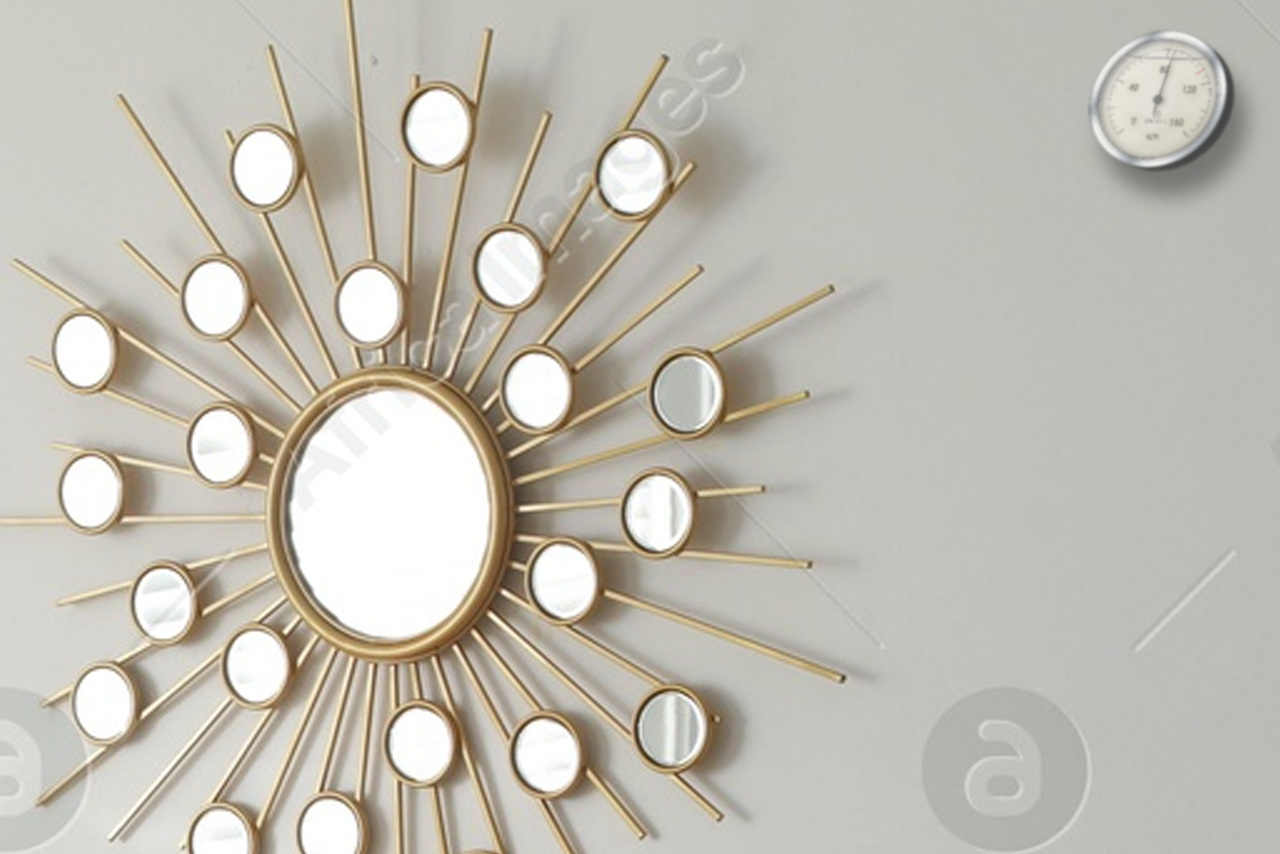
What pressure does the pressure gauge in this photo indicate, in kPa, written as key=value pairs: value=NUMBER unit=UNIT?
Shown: value=85 unit=kPa
